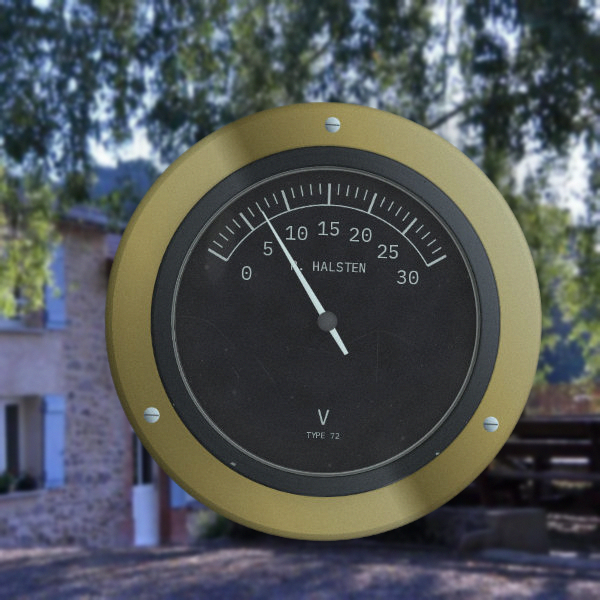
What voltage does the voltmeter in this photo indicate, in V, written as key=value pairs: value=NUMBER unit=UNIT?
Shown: value=7 unit=V
